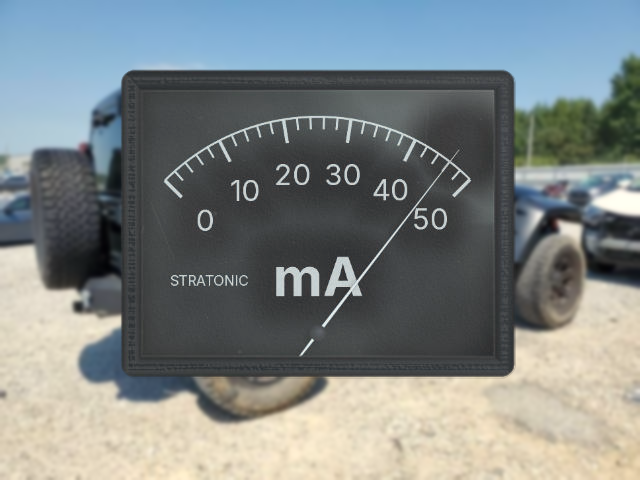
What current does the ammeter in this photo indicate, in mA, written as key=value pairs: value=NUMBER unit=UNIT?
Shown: value=46 unit=mA
